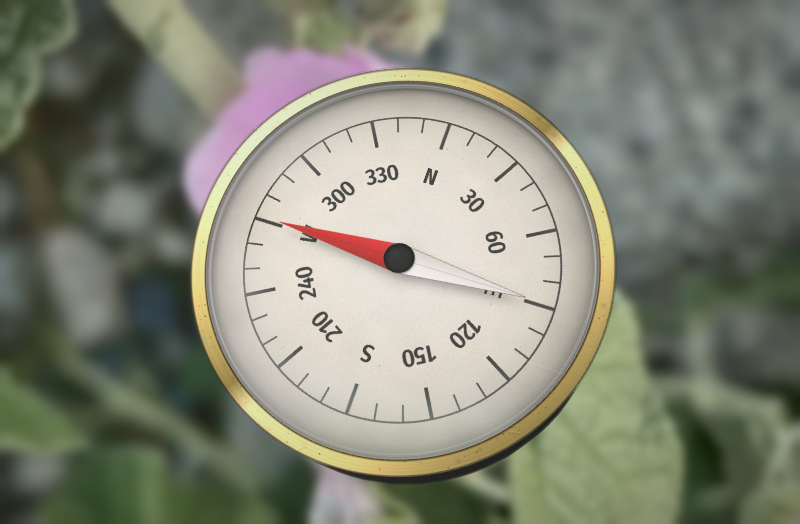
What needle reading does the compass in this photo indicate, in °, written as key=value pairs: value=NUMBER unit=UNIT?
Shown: value=270 unit=°
